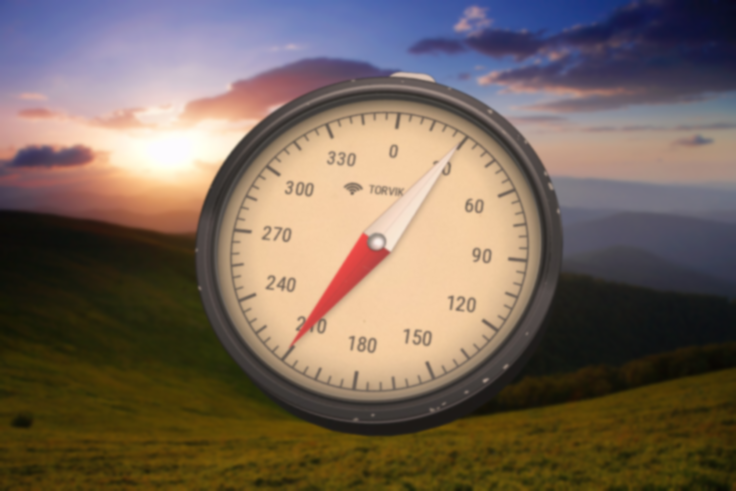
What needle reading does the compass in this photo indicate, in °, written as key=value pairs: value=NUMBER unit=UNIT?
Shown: value=210 unit=°
